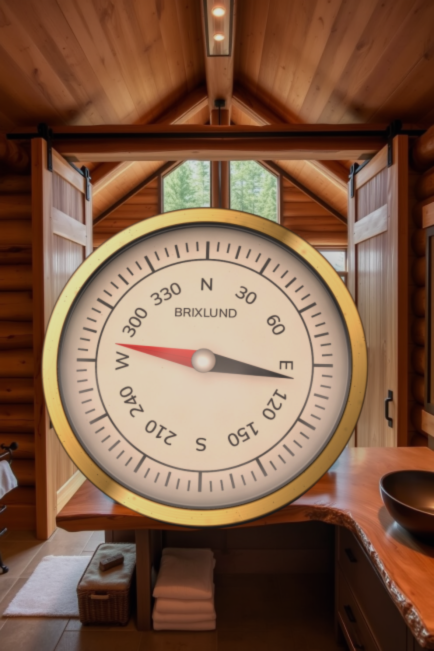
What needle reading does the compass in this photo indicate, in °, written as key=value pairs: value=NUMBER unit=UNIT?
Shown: value=280 unit=°
